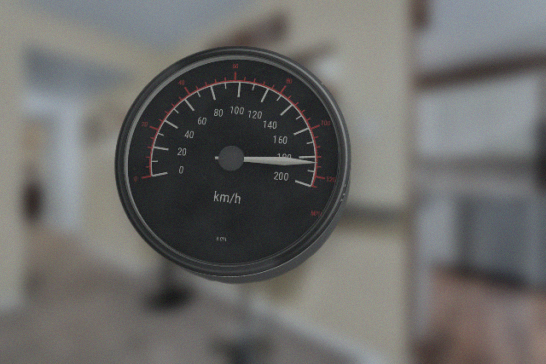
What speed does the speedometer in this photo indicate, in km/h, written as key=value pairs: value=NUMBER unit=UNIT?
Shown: value=185 unit=km/h
